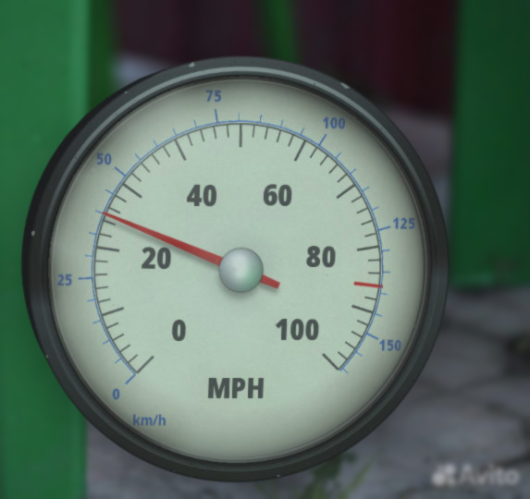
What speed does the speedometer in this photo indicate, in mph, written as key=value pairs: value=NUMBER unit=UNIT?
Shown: value=25 unit=mph
